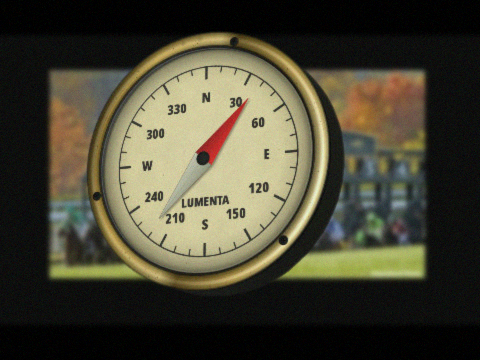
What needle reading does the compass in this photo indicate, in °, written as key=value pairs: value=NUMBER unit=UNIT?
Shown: value=40 unit=°
